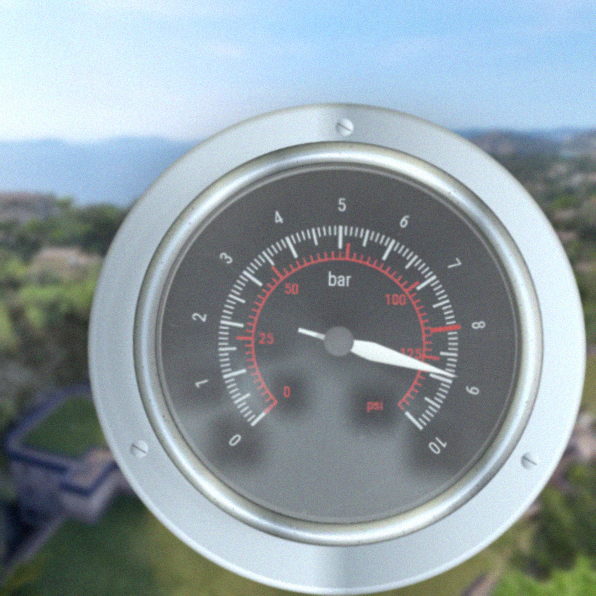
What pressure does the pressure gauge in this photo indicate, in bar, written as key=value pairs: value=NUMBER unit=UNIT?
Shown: value=8.9 unit=bar
